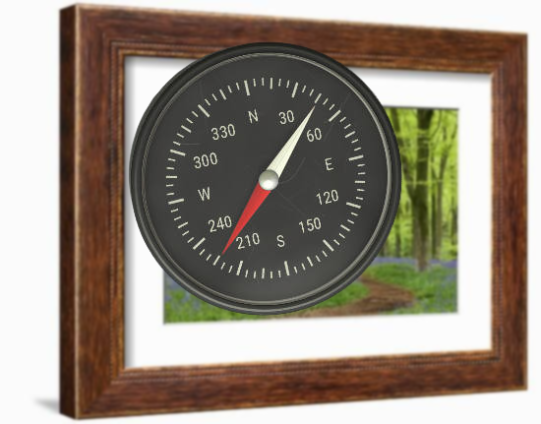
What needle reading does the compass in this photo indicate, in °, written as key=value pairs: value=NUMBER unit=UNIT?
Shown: value=225 unit=°
